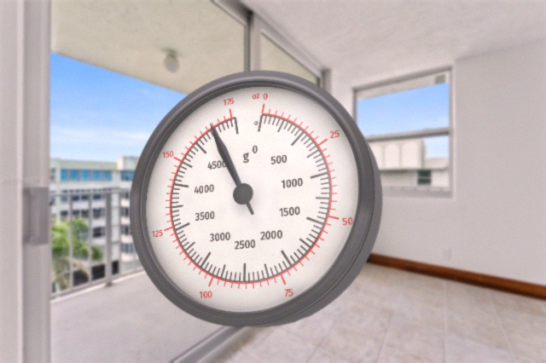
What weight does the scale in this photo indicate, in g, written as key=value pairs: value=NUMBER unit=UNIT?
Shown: value=4750 unit=g
